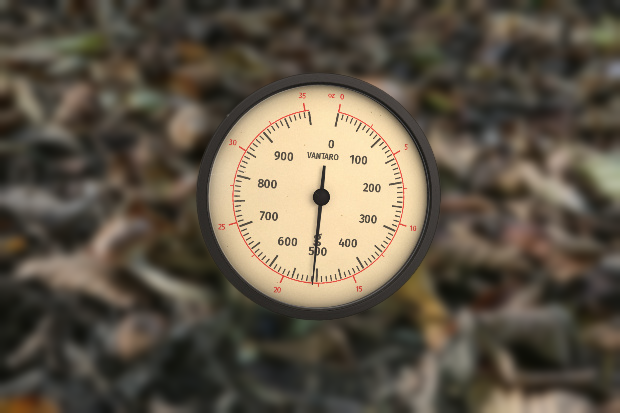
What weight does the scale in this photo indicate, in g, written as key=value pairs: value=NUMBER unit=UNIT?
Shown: value=510 unit=g
